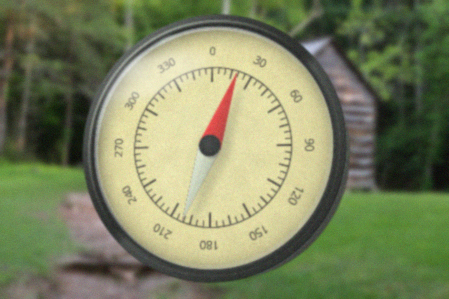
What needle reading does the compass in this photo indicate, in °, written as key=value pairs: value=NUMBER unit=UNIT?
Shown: value=20 unit=°
